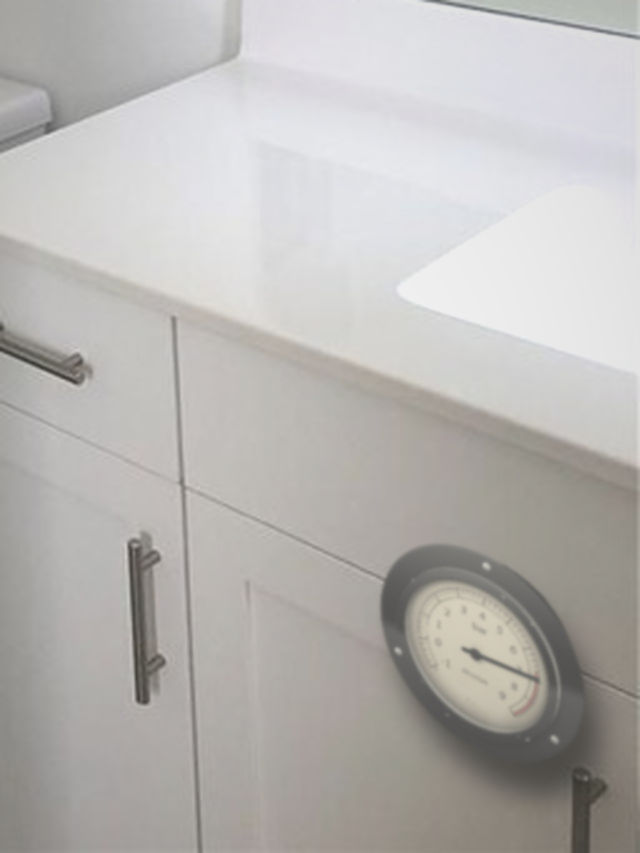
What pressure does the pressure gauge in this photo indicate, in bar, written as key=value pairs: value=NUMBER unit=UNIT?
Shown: value=7 unit=bar
